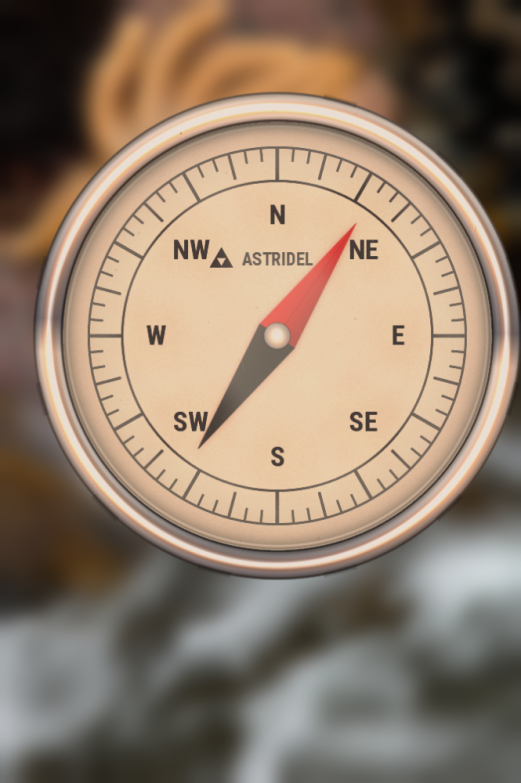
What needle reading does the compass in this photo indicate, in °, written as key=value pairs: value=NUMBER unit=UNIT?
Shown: value=35 unit=°
